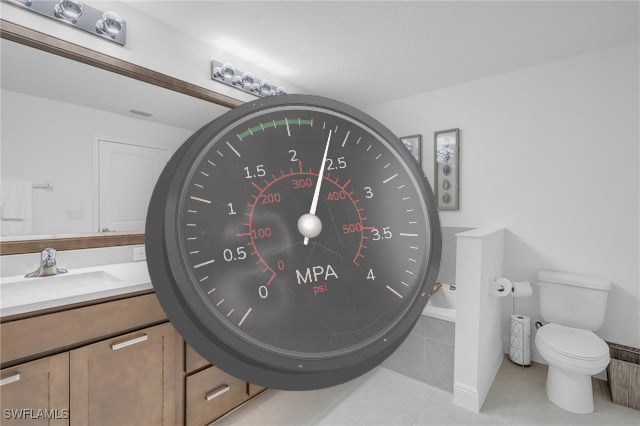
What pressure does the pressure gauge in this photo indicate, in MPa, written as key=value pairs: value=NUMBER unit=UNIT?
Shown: value=2.35 unit=MPa
